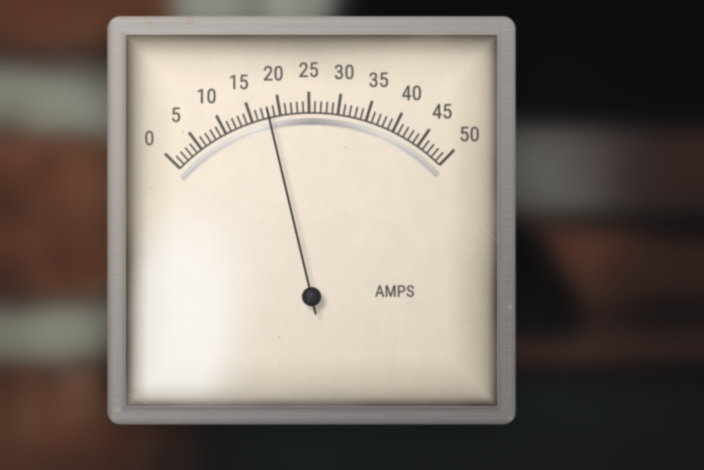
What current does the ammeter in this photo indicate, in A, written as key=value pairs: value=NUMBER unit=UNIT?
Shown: value=18 unit=A
